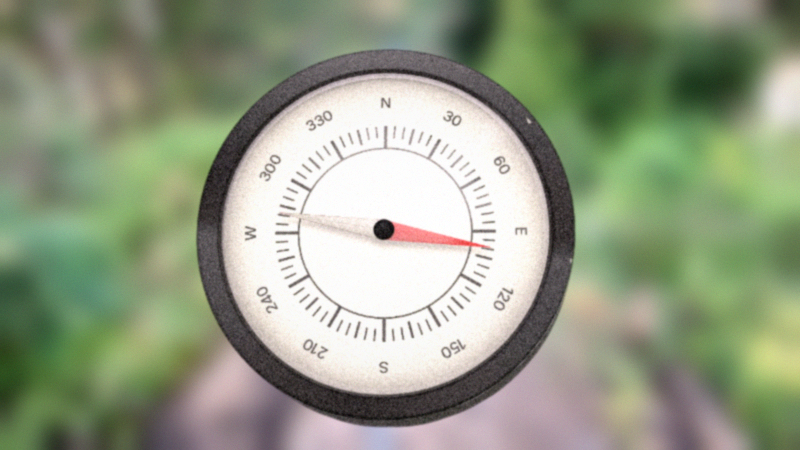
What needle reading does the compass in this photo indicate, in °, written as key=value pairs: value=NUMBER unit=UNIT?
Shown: value=100 unit=°
